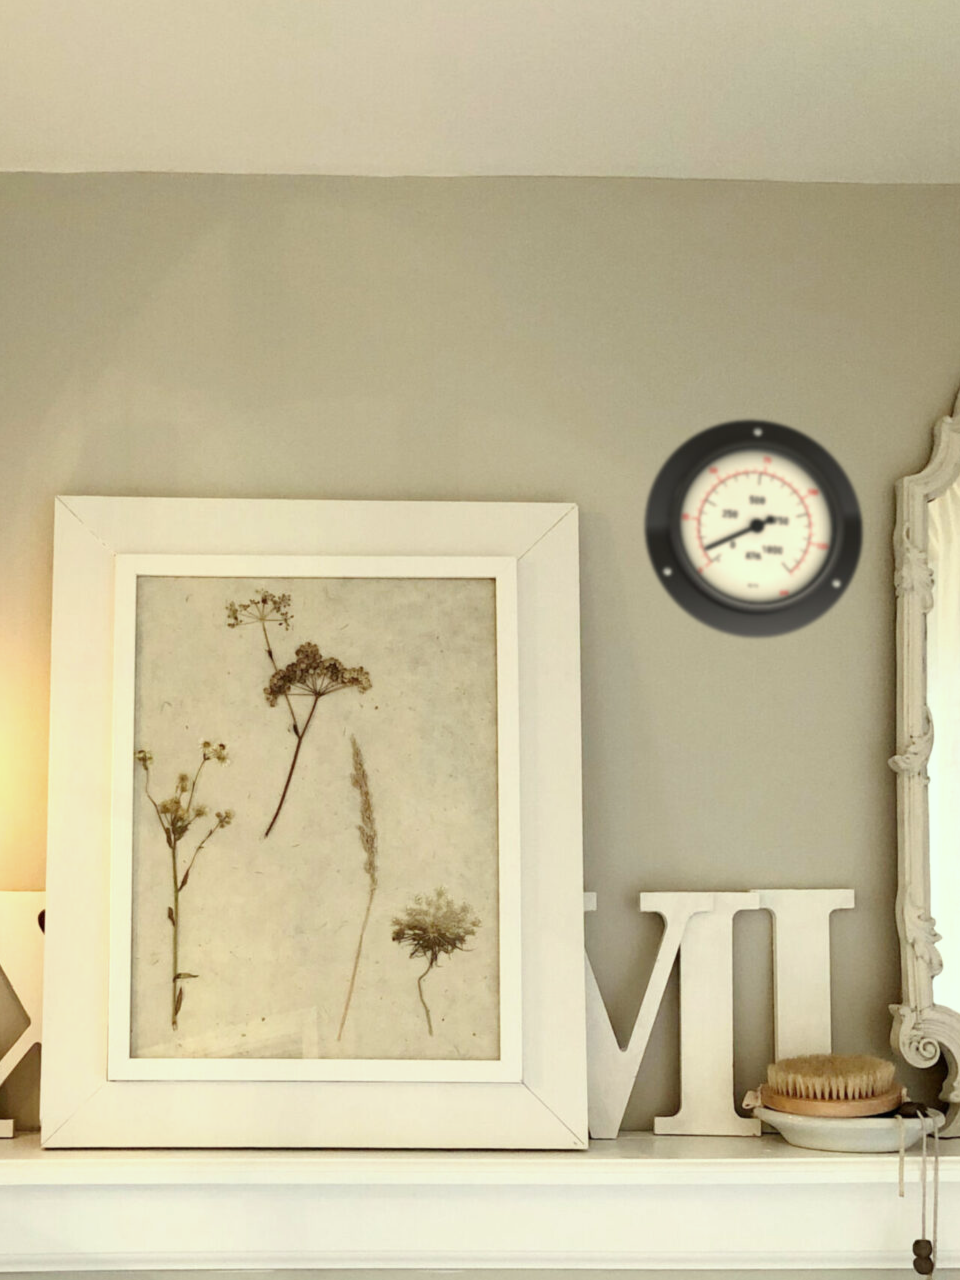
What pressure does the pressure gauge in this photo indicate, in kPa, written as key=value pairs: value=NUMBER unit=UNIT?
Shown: value=50 unit=kPa
